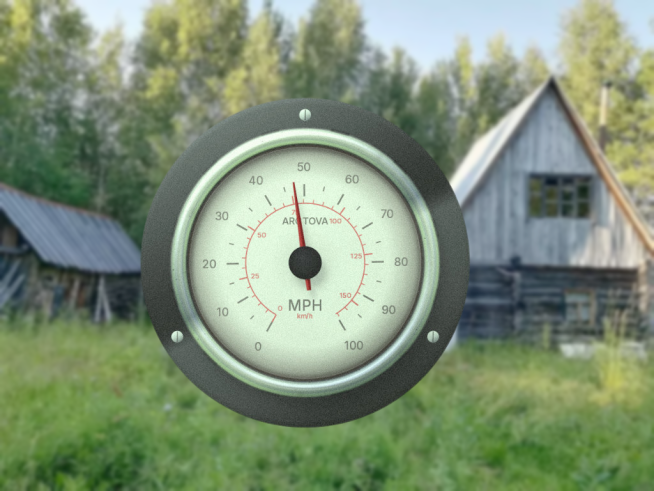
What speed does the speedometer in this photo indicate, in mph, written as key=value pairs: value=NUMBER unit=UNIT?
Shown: value=47.5 unit=mph
